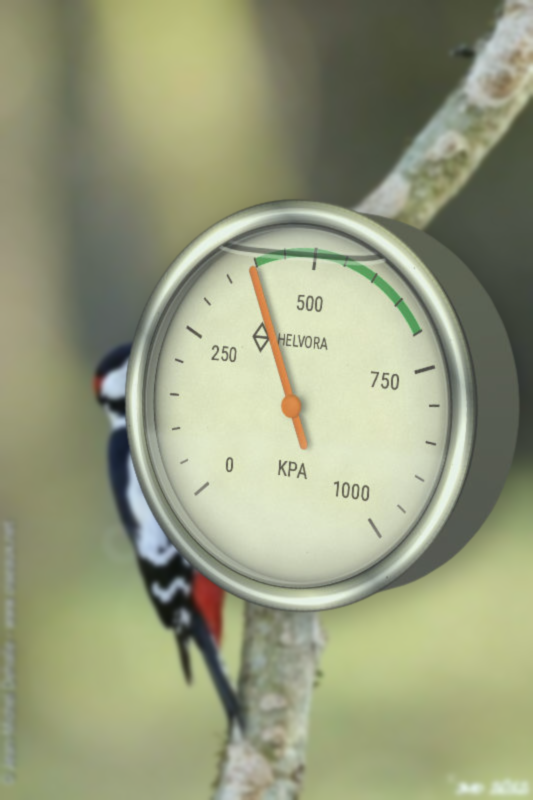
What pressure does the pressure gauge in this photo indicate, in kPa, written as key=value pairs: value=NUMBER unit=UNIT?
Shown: value=400 unit=kPa
